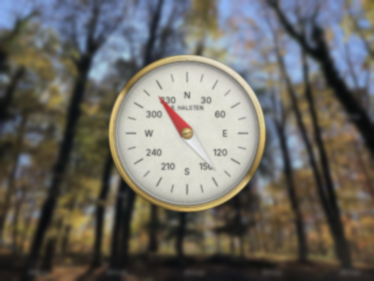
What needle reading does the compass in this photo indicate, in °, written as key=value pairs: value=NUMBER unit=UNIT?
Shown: value=322.5 unit=°
